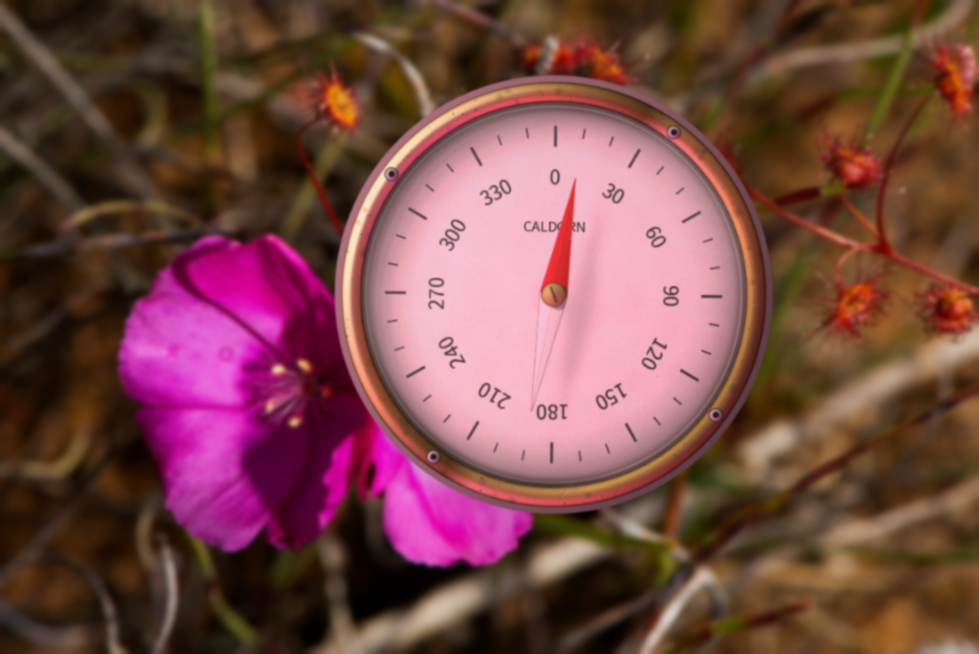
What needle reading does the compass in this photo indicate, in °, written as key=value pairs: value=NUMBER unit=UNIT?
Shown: value=10 unit=°
